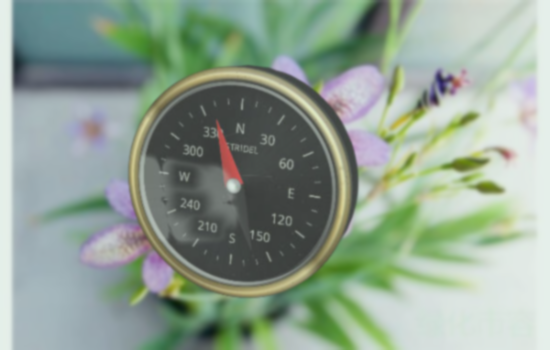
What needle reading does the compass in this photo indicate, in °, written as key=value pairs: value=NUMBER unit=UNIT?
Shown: value=340 unit=°
